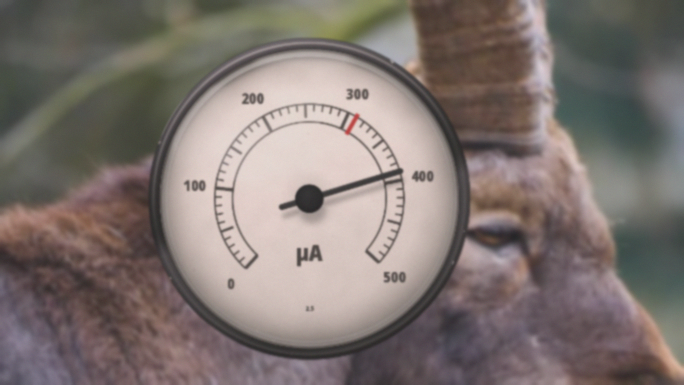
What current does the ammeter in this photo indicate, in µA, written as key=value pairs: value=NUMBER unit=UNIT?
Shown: value=390 unit=µA
